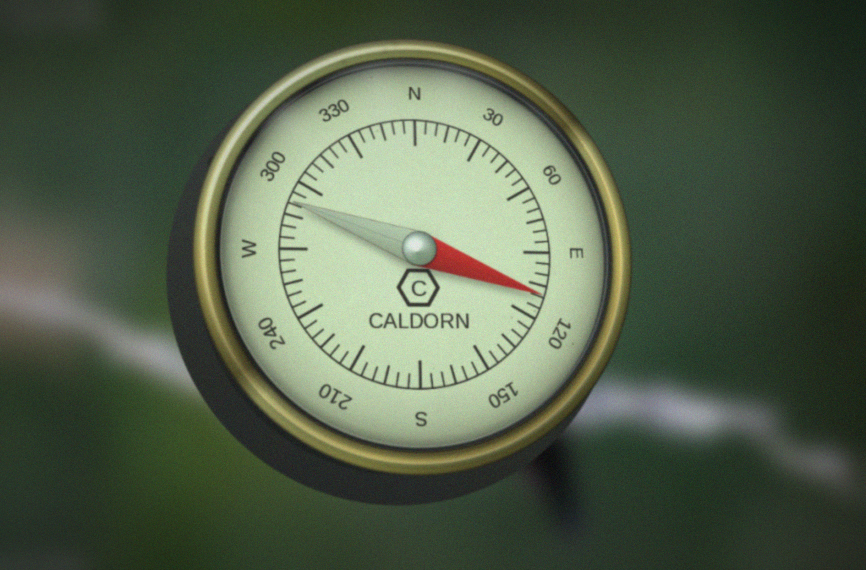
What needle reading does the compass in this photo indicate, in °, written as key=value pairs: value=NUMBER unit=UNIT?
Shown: value=110 unit=°
